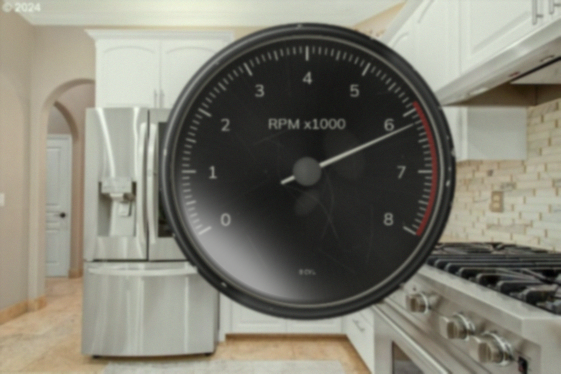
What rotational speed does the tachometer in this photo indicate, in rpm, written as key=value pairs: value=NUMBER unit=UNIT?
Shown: value=6200 unit=rpm
